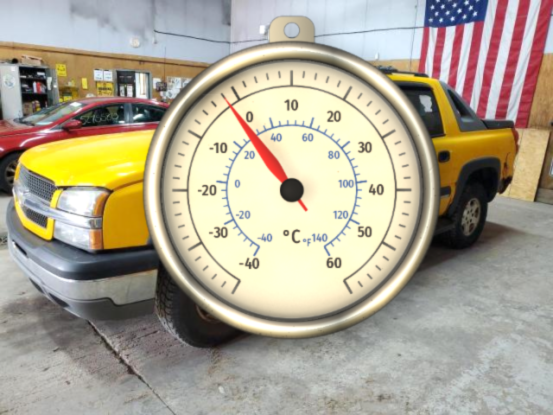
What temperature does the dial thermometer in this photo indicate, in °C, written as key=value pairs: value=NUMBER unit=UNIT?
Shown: value=-2 unit=°C
